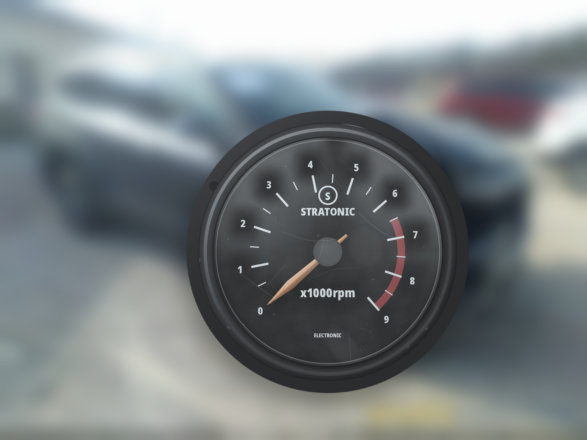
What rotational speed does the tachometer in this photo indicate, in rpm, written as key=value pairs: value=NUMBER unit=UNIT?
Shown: value=0 unit=rpm
